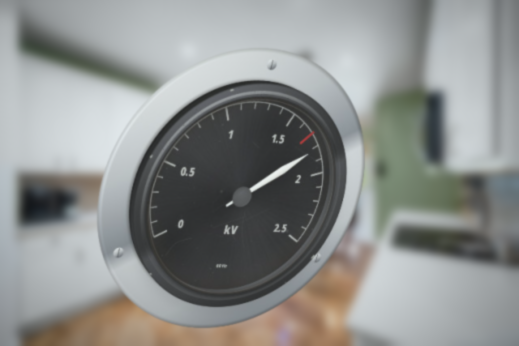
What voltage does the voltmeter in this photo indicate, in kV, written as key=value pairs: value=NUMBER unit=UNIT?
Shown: value=1.8 unit=kV
